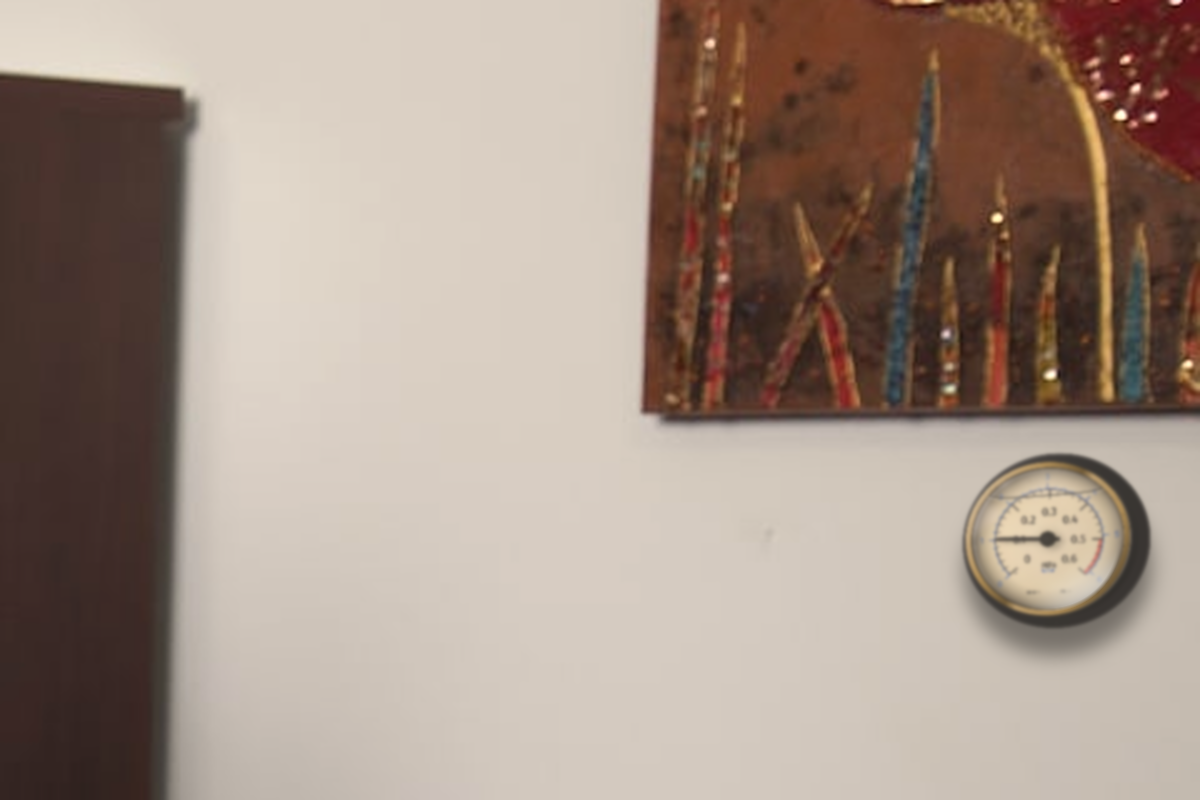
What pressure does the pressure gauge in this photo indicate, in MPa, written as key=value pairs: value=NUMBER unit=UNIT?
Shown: value=0.1 unit=MPa
